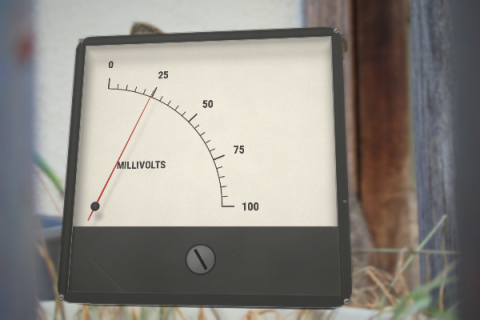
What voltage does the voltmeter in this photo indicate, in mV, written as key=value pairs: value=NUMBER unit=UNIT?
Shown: value=25 unit=mV
